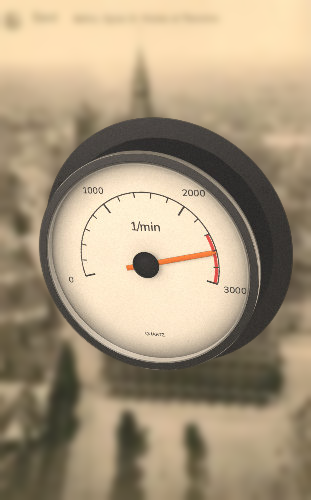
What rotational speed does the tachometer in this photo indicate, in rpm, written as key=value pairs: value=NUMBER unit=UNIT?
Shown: value=2600 unit=rpm
